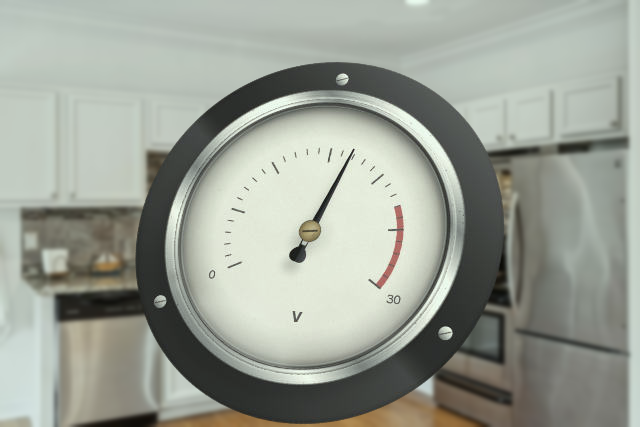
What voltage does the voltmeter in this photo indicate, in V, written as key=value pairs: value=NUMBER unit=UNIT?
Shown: value=17 unit=V
